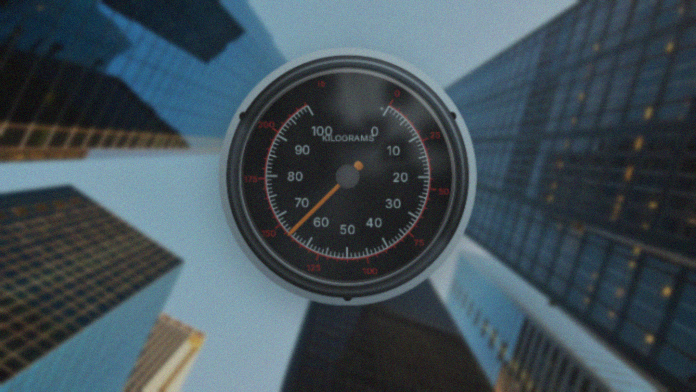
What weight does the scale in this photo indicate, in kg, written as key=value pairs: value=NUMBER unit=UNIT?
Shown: value=65 unit=kg
